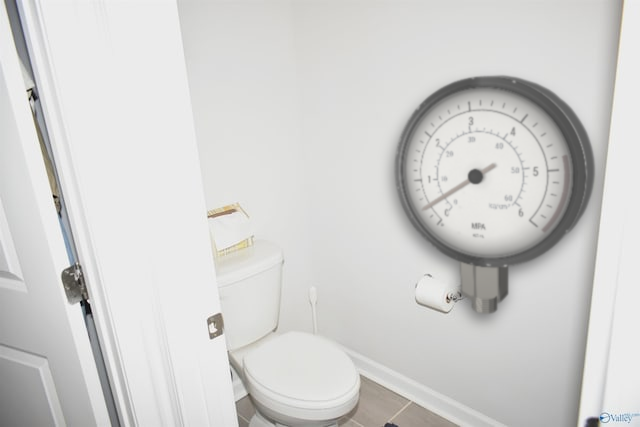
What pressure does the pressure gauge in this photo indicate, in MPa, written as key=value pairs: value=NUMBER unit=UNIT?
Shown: value=0.4 unit=MPa
